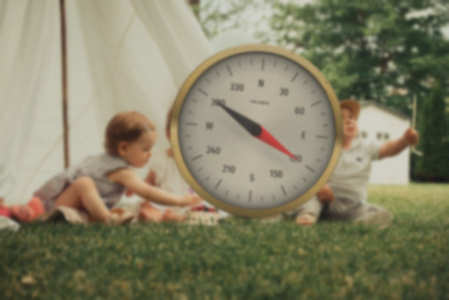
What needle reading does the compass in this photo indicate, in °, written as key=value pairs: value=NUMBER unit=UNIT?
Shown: value=120 unit=°
